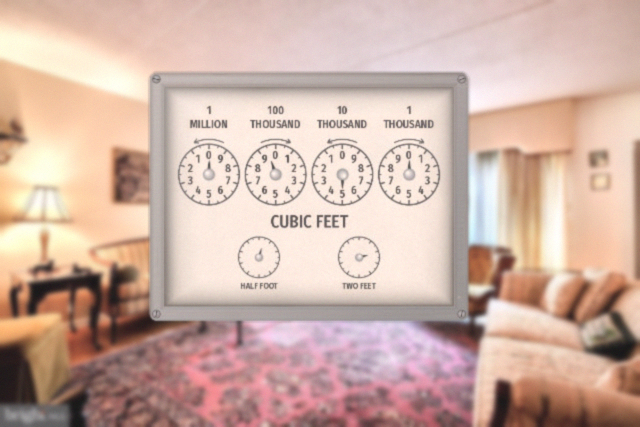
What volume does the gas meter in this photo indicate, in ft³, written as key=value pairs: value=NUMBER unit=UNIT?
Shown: value=995000 unit=ft³
